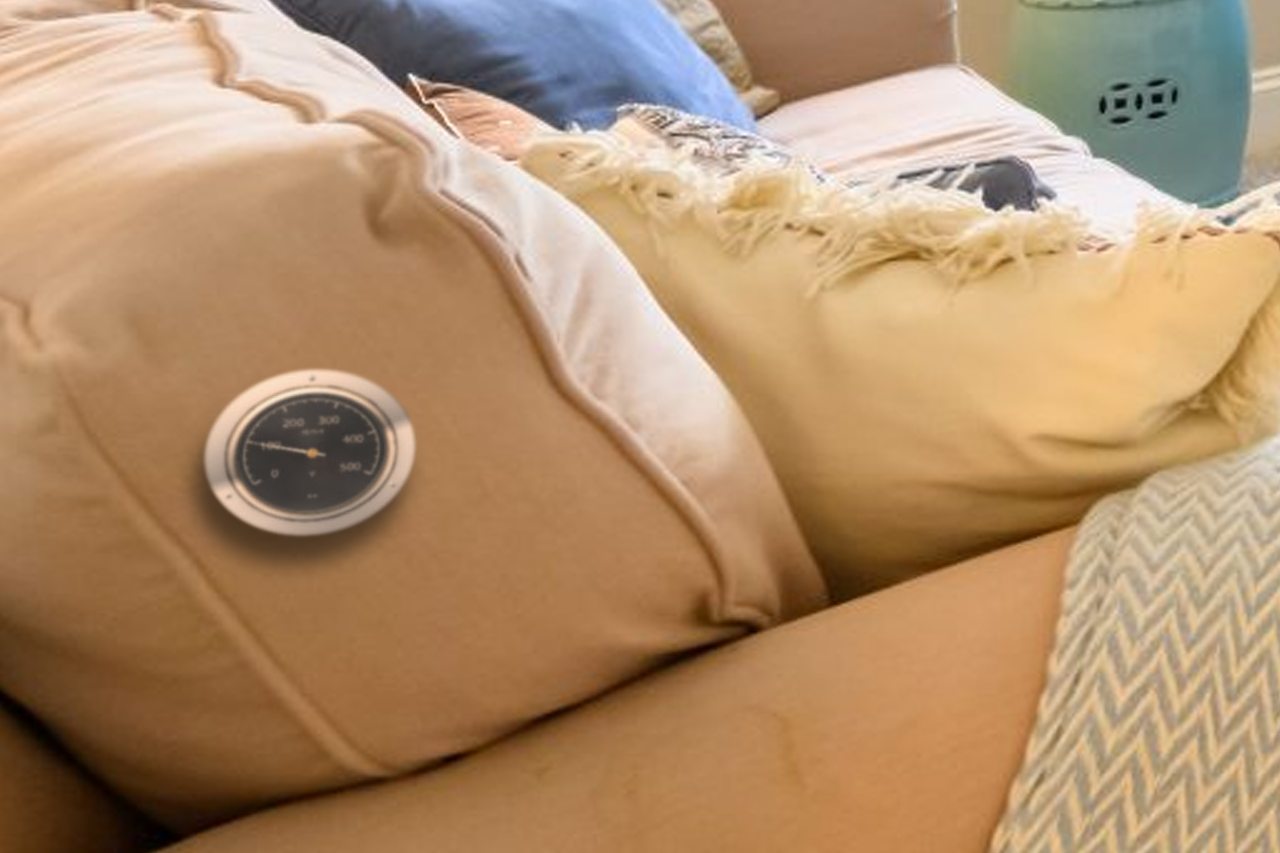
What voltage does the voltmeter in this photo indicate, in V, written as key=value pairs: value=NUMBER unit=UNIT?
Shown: value=100 unit=V
